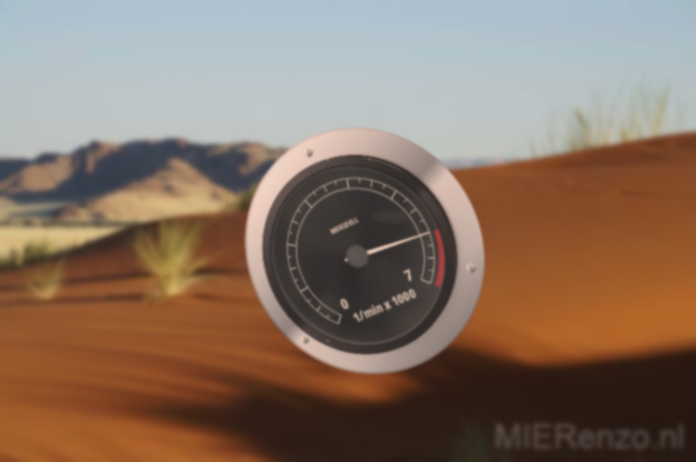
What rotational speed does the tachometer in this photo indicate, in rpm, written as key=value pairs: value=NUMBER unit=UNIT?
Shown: value=6000 unit=rpm
